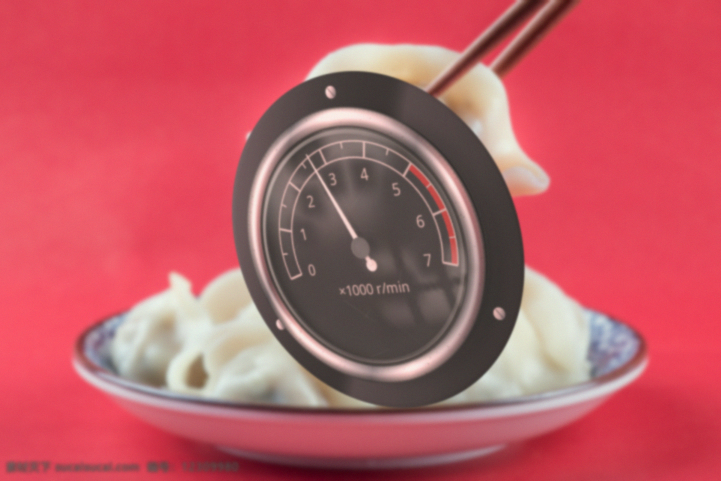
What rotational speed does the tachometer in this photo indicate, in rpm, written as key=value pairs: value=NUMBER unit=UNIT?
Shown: value=2750 unit=rpm
